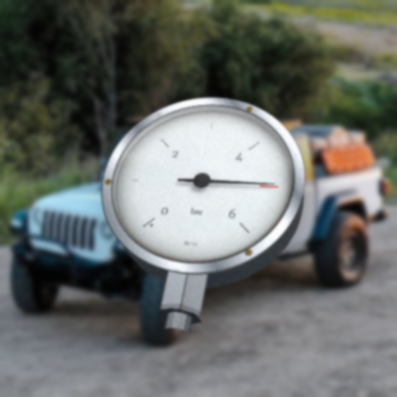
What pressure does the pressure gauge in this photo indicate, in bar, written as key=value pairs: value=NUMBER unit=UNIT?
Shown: value=5 unit=bar
